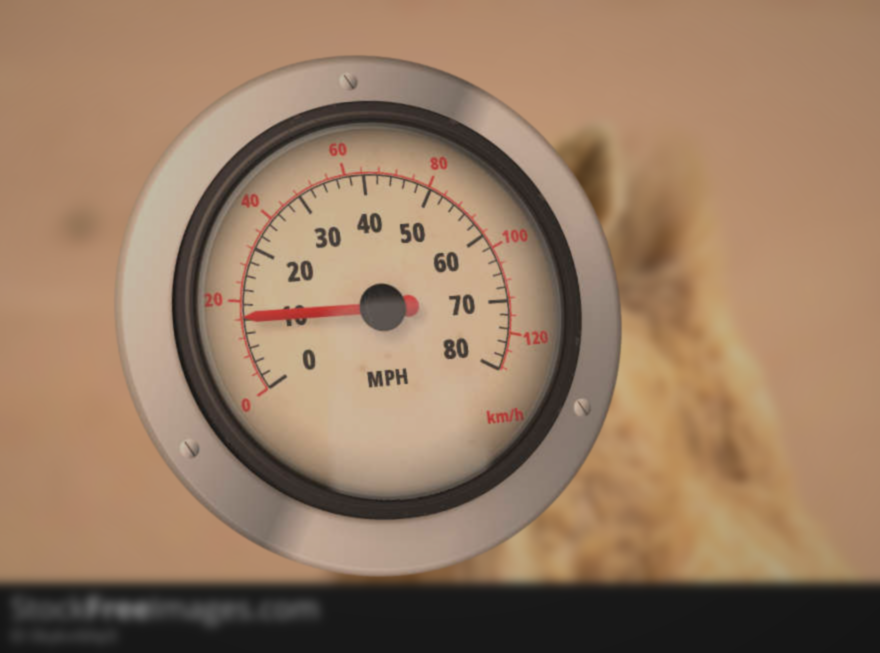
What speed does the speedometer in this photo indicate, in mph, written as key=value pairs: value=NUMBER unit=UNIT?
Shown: value=10 unit=mph
